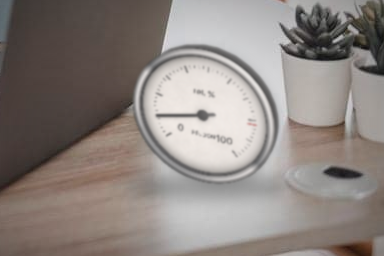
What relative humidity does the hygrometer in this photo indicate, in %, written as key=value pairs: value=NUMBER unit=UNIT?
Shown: value=10 unit=%
